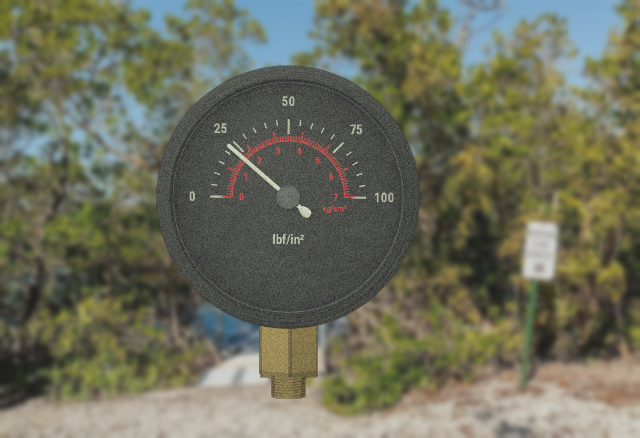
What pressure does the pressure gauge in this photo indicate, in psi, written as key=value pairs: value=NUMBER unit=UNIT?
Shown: value=22.5 unit=psi
